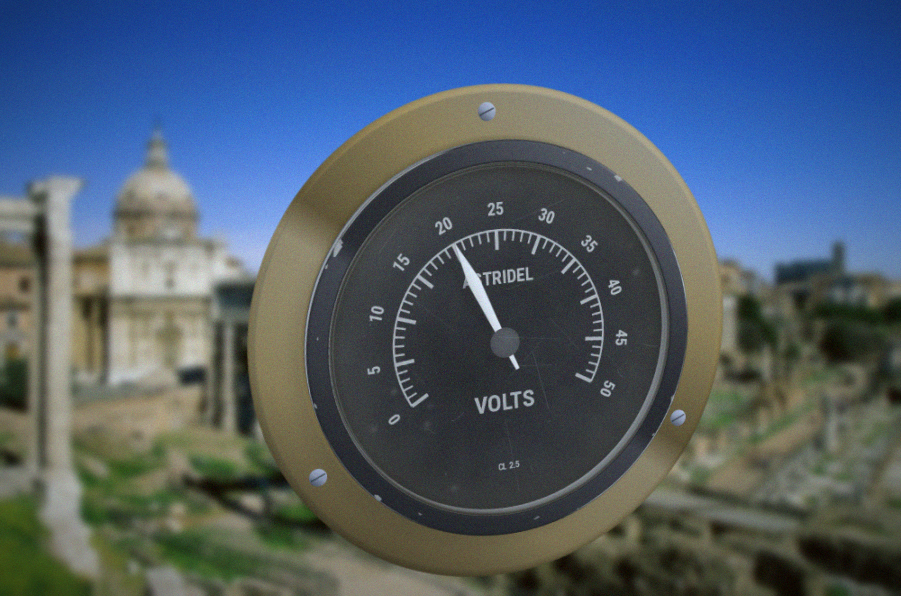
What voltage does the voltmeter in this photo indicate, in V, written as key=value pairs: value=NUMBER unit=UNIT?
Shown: value=20 unit=V
